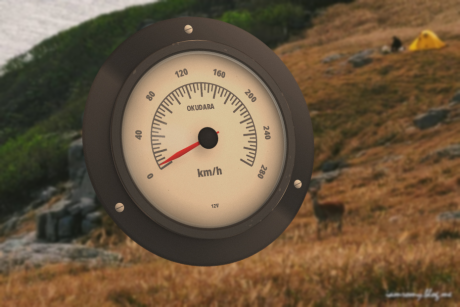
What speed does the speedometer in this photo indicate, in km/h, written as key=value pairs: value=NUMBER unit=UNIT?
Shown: value=5 unit=km/h
